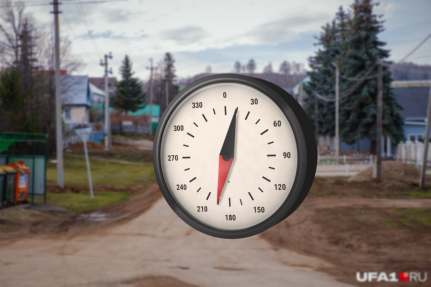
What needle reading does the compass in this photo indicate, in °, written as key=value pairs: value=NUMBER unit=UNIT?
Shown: value=195 unit=°
